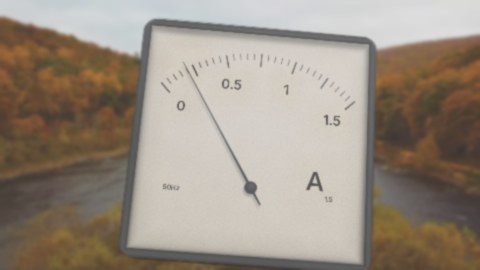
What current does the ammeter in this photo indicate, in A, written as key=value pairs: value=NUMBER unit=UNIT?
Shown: value=0.2 unit=A
